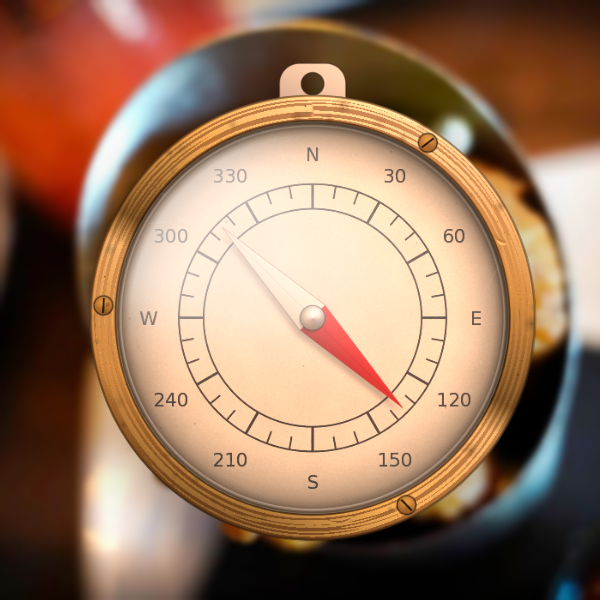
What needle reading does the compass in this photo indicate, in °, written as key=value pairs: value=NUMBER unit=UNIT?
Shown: value=135 unit=°
